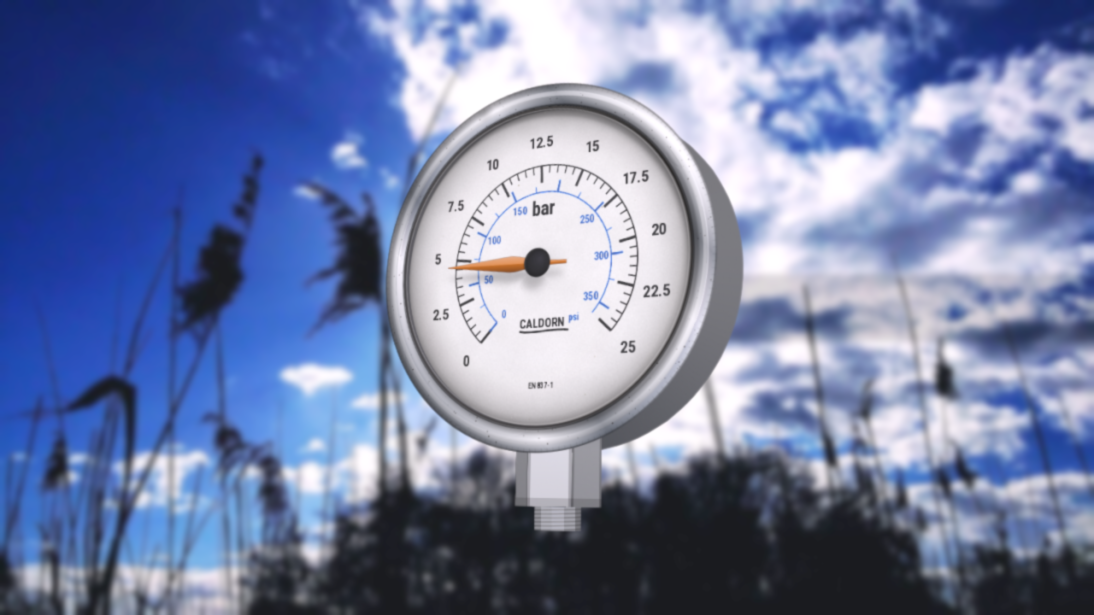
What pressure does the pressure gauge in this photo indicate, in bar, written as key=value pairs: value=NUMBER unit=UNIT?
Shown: value=4.5 unit=bar
